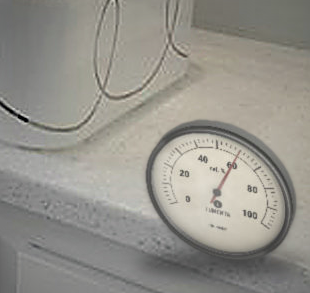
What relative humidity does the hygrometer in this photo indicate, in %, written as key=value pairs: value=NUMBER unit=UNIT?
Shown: value=60 unit=%
